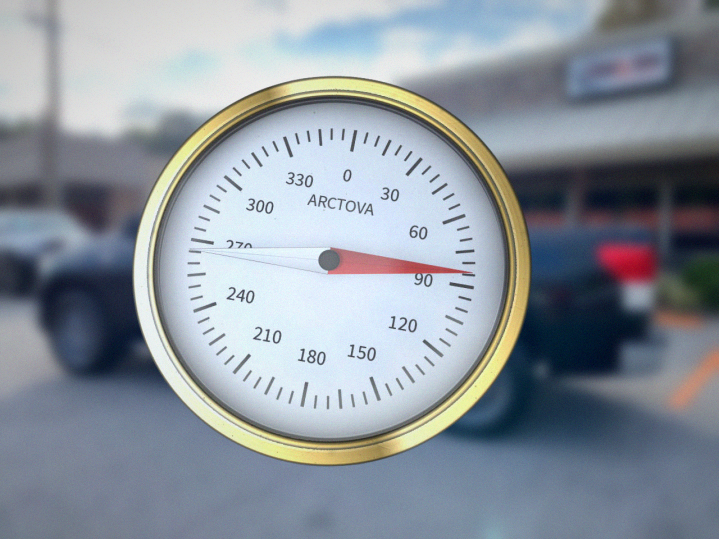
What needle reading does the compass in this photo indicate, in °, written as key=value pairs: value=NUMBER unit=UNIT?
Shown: value=85 unit=°
